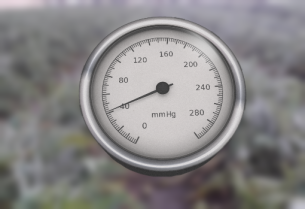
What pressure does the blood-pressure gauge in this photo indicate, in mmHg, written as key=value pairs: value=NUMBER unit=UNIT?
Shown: value=40 unit=mmHg
